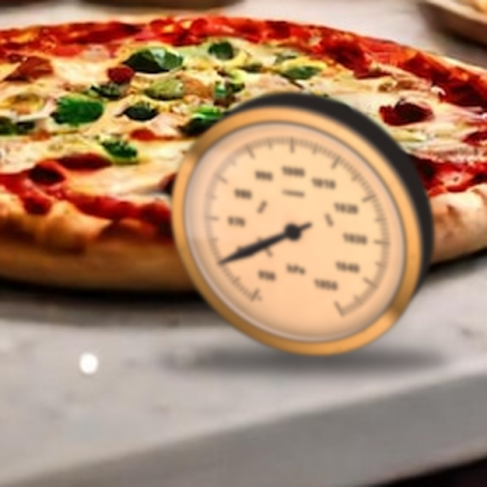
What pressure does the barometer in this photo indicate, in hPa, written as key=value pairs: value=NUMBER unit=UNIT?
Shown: value=960 unit=hPa
